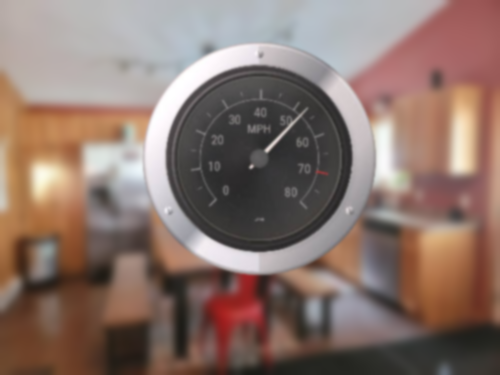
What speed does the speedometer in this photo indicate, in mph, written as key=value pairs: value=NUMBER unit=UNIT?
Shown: value=52.5 unit=mph
